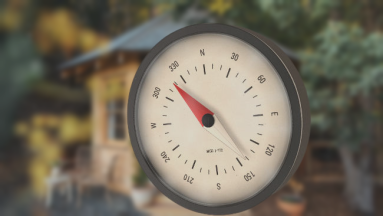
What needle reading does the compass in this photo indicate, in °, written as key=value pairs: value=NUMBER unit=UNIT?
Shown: value=320 unit=°
